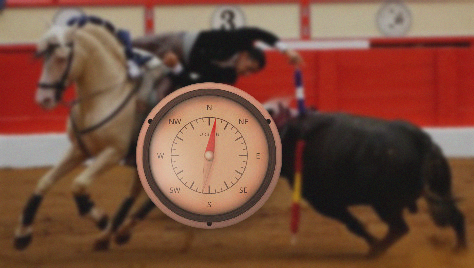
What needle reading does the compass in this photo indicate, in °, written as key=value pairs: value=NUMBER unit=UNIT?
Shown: value=10 unit=°
